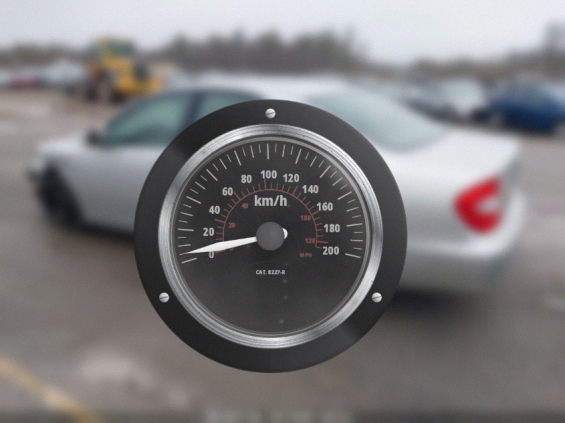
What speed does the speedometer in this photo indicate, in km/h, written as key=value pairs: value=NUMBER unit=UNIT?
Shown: value=5 unit=km/h
